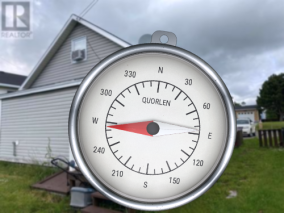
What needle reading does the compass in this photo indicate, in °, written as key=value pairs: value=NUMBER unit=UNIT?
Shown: value=265 unit=°
